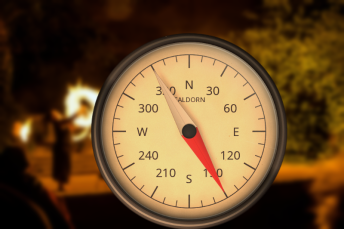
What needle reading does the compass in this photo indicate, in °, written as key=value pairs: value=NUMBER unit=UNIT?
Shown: value=150 unit=°
